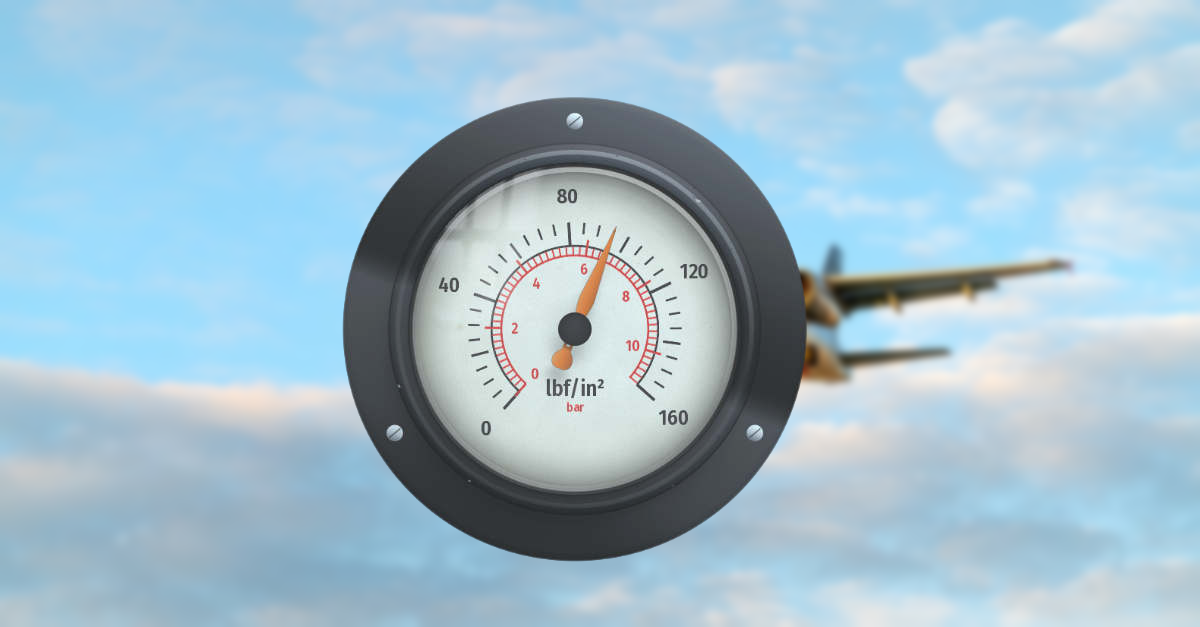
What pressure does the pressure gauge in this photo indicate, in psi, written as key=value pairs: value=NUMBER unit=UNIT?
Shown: value=95 unit=psi
